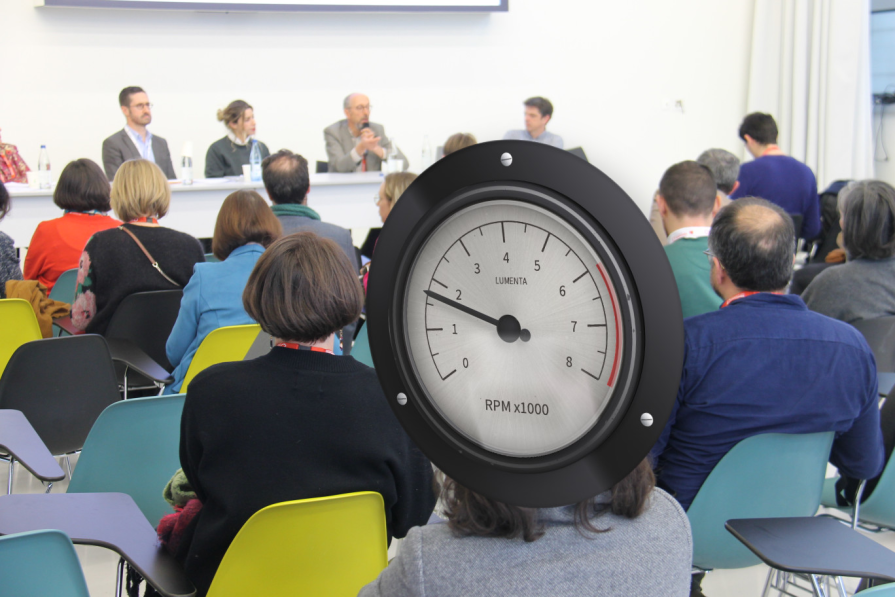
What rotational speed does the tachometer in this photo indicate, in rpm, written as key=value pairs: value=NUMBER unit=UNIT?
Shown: value=1750 unit=rpm
